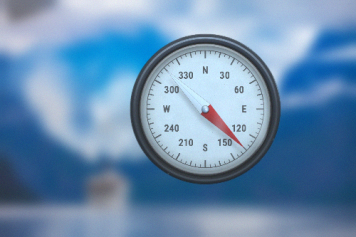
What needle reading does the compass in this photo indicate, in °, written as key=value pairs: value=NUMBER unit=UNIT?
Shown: value=135 unit=°
